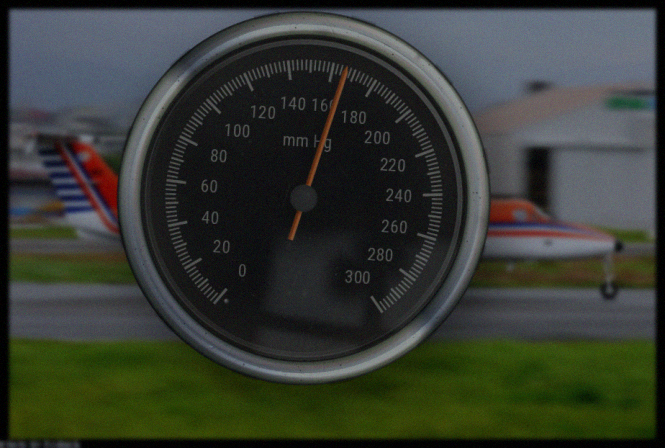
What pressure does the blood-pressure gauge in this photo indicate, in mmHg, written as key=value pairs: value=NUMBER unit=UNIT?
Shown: value=166 unit=mmHg
